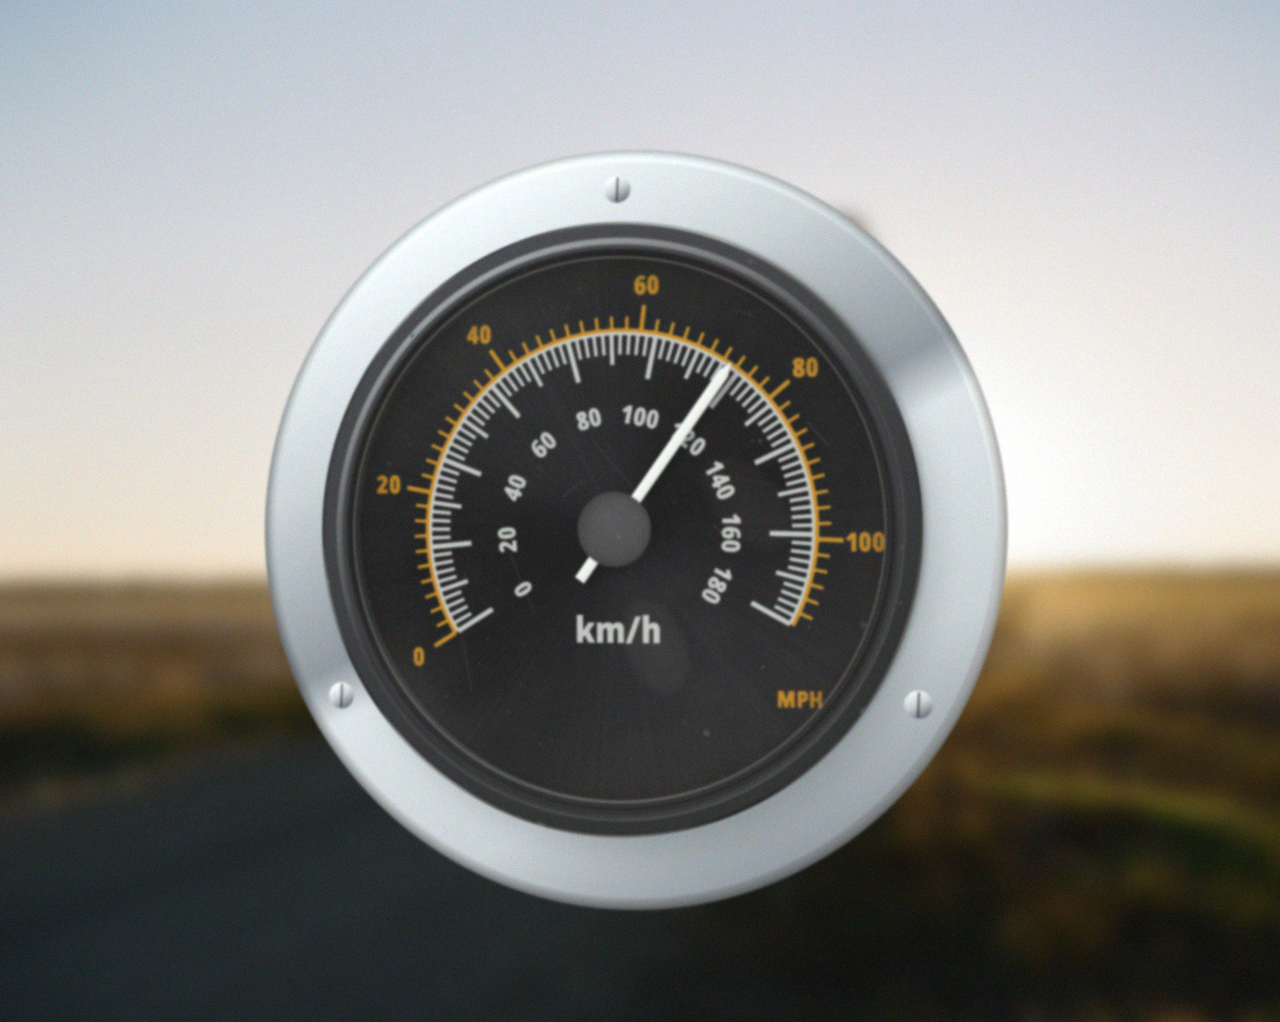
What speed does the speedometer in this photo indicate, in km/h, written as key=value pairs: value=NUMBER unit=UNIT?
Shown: value=118 unit=km/h
